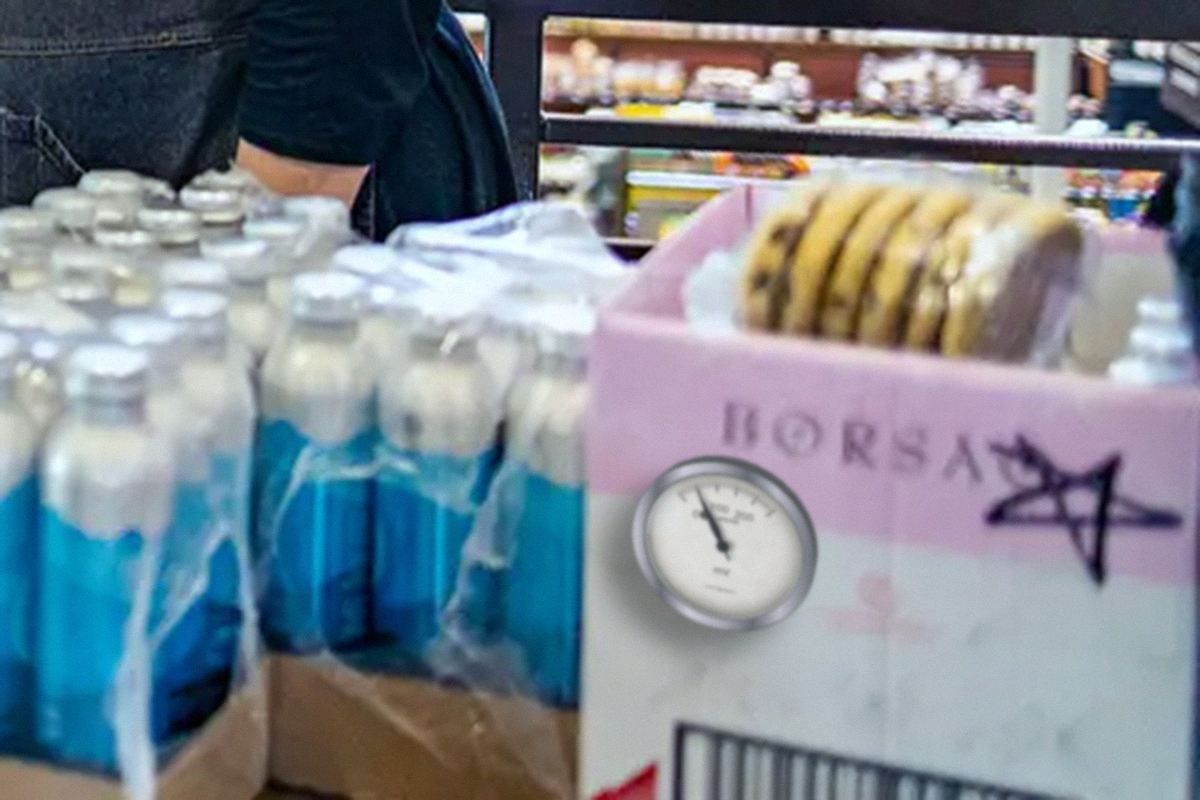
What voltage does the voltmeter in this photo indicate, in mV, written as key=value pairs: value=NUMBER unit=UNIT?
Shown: value=50 unit=mV
